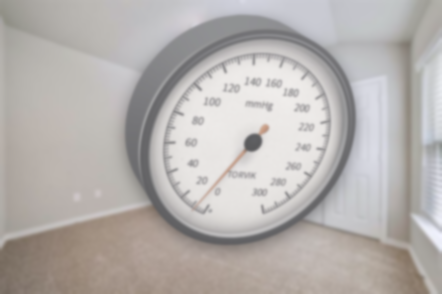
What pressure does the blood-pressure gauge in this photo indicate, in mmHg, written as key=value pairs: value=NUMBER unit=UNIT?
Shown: value=10 unit=mmHg
